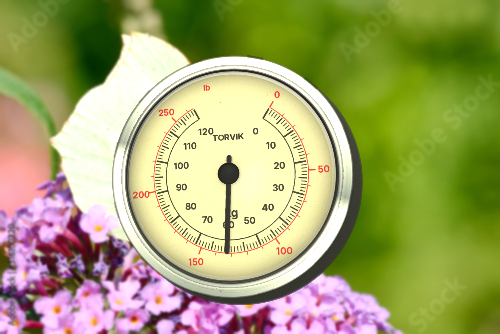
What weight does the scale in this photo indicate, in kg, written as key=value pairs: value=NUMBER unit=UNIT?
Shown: value=60 unit=kg
